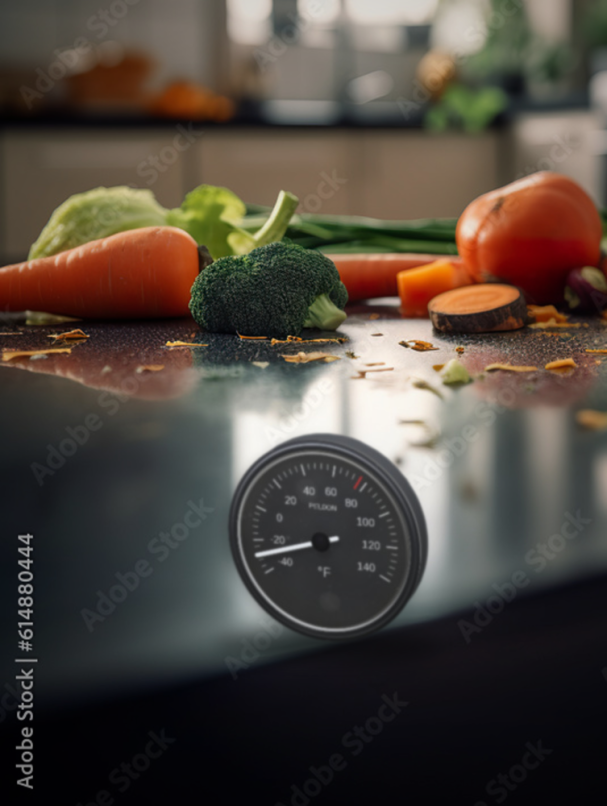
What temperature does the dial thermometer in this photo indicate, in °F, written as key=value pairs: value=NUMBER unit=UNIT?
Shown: value=-28 unit=°F
